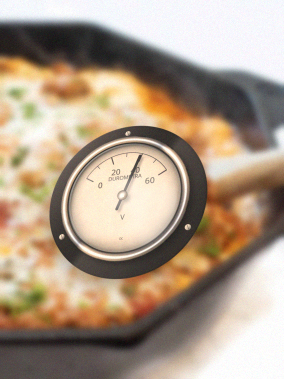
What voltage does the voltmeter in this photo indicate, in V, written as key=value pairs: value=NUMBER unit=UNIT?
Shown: value=40 unit=V
